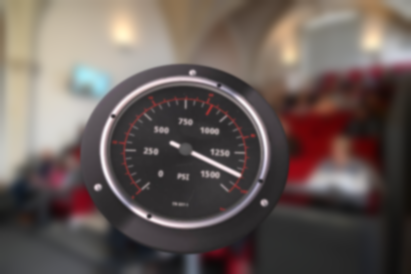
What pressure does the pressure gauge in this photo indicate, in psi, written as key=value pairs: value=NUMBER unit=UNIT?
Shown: value=1400 unit=psi
